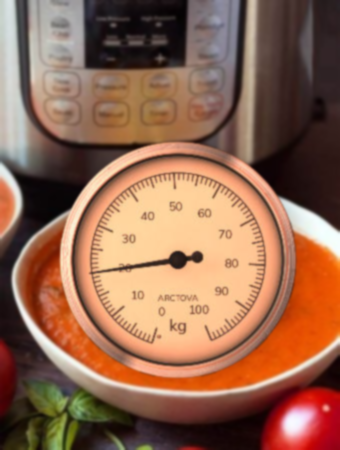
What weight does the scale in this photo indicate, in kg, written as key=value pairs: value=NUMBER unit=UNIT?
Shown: value=20 unit=kg
